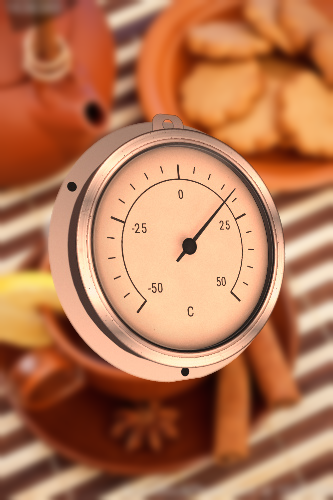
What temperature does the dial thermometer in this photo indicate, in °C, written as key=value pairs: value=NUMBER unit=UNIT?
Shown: value=17.5 unit=°C
